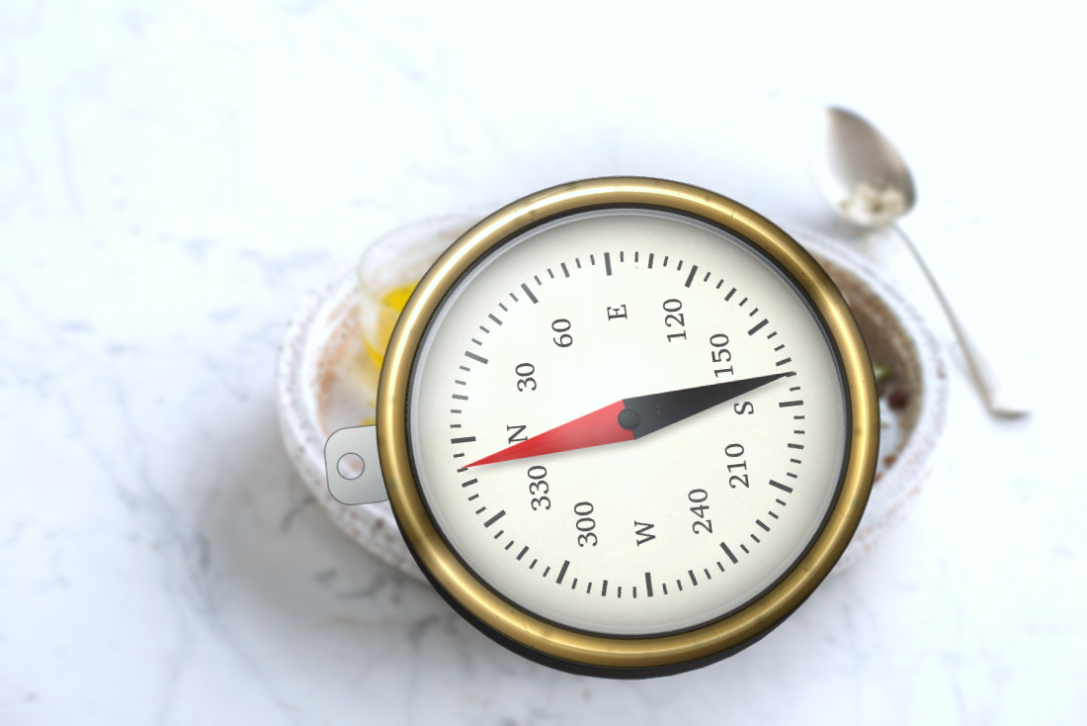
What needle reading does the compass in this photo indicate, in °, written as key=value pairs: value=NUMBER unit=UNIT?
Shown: value=350 unit=°
